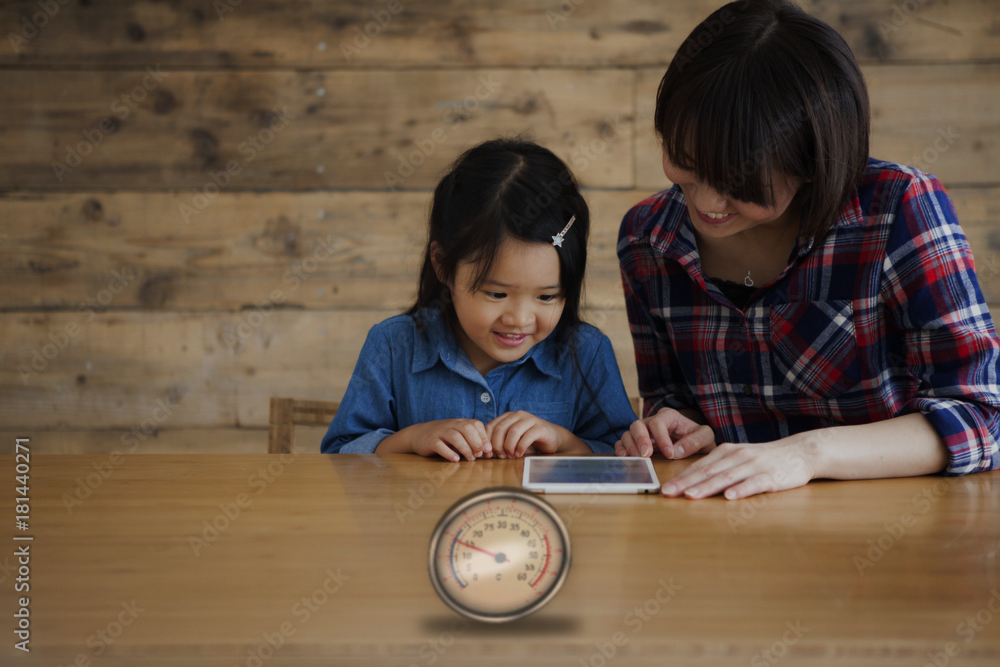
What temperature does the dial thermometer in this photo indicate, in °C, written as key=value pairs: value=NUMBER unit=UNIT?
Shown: value=15 unit=°C
